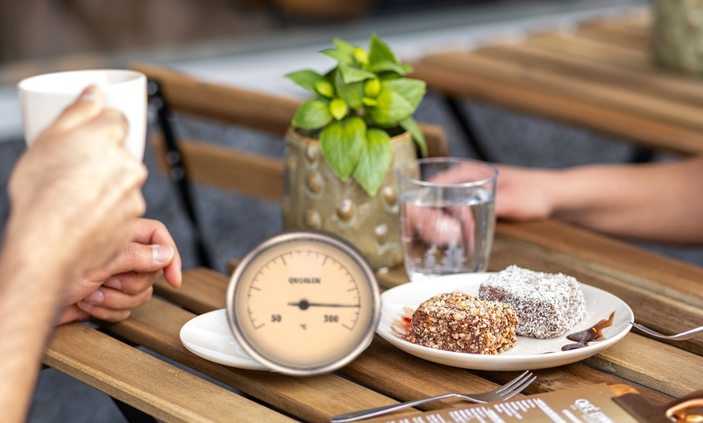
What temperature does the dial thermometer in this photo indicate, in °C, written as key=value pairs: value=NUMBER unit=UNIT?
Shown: value=270 unit=°C
